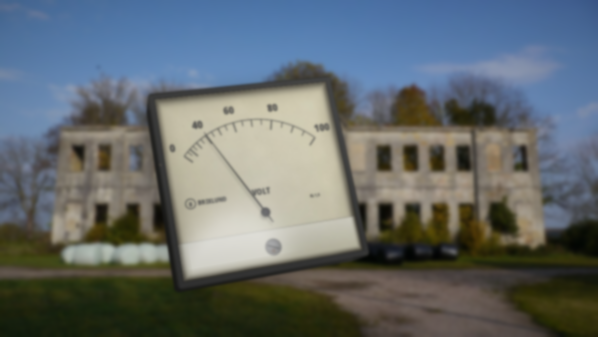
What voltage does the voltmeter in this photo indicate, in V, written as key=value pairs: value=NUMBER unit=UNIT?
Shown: value=40 unit=V
